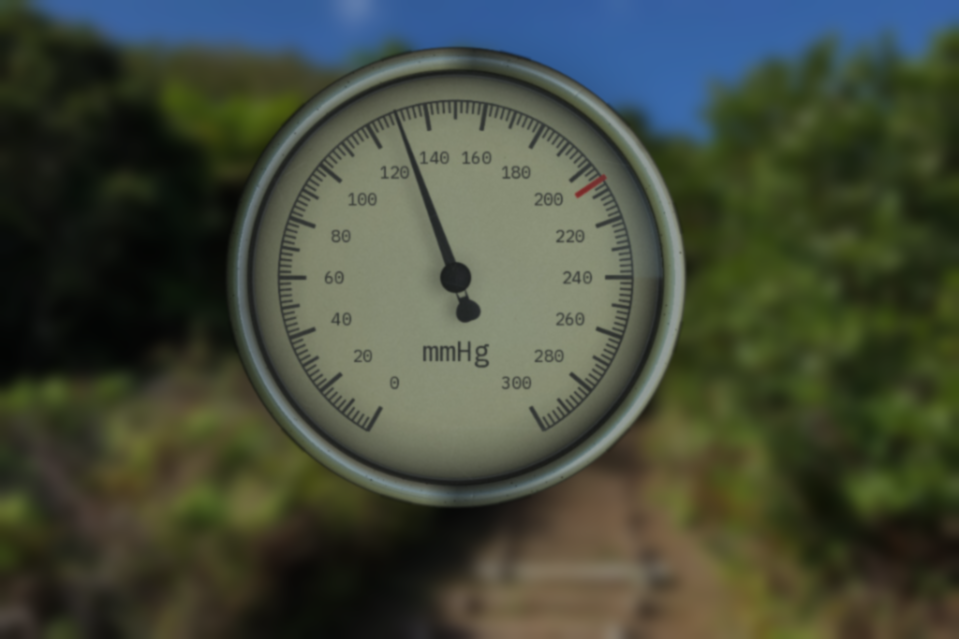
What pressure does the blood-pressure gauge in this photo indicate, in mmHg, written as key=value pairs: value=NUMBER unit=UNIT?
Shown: value=130 unit=mmHg
